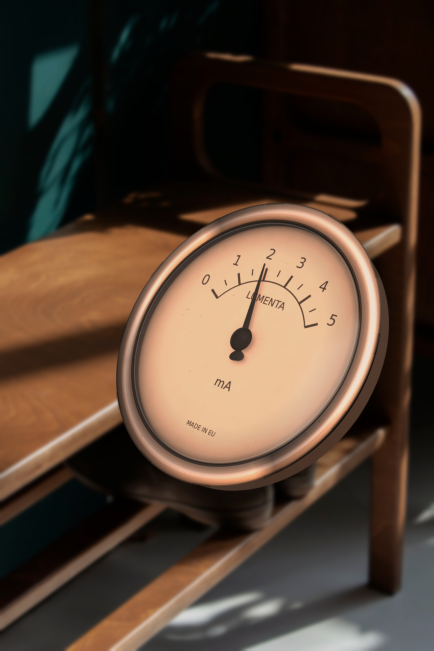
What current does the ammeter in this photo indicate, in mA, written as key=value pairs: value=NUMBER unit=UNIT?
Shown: value=2 unit=mA
